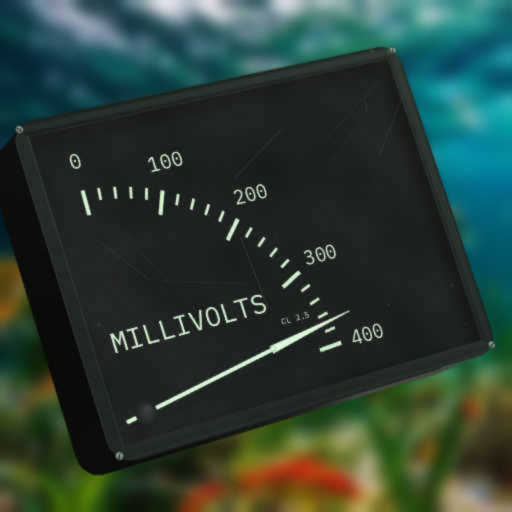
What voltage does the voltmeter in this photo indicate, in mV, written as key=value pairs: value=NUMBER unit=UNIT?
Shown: value=370 unit=mV
